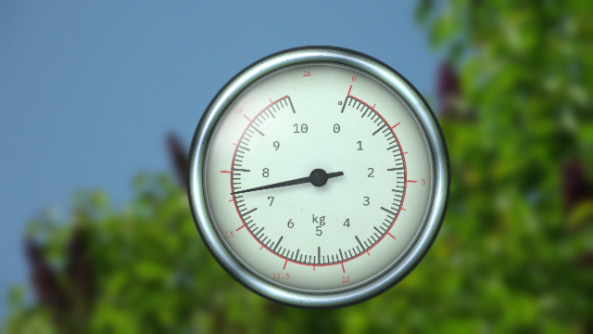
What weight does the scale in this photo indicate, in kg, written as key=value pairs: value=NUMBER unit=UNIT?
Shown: value=7.5 unit=kg
